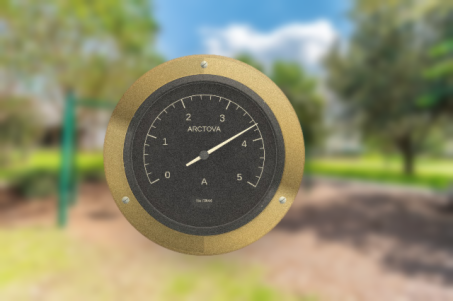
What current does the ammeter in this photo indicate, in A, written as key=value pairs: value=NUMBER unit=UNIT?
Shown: value=3.7 unit=A
